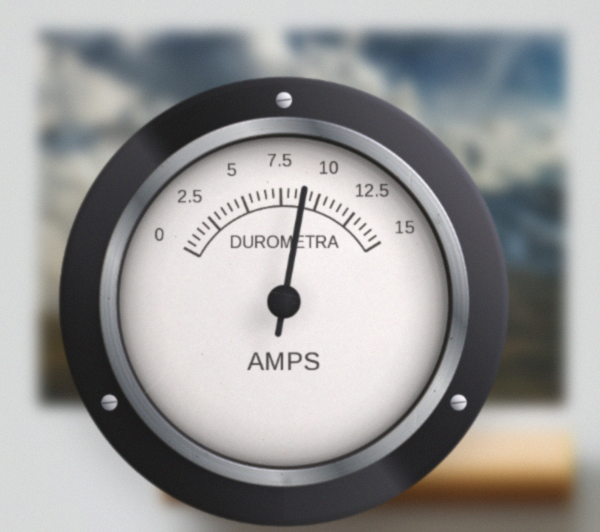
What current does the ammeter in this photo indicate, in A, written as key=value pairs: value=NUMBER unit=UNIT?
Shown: value=9 unit=A
